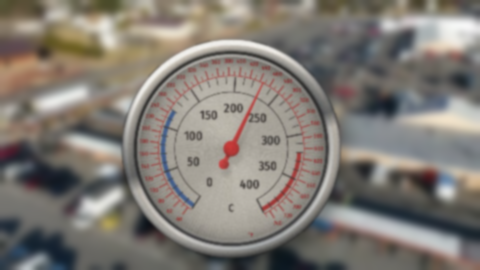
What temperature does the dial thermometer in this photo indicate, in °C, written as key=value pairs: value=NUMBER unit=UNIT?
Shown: value=230 unit=°C
